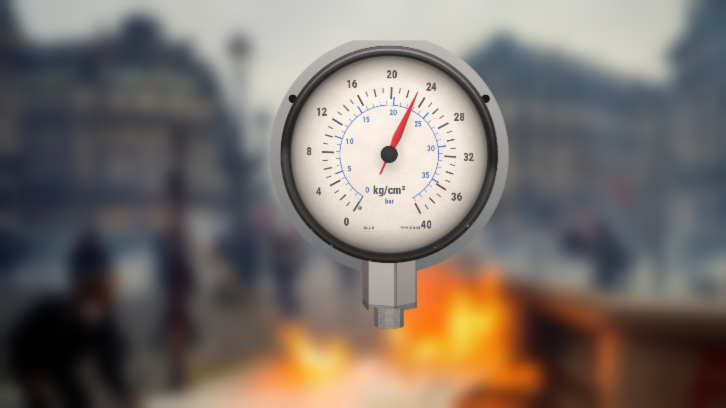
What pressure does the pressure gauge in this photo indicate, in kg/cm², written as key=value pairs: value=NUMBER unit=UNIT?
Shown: value=23 unit=kg/cm²
